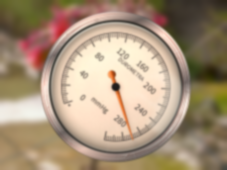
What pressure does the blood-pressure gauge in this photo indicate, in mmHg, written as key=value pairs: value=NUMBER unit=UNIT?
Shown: value=270 unit=mmHg
